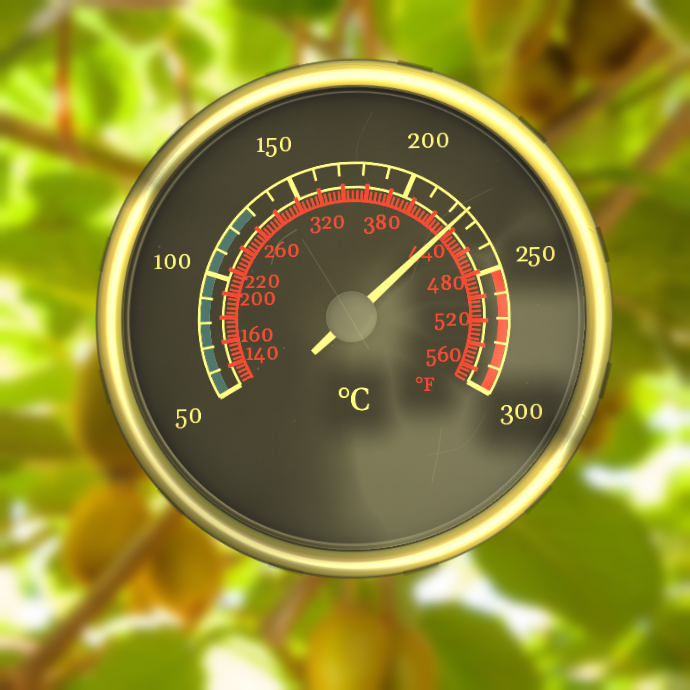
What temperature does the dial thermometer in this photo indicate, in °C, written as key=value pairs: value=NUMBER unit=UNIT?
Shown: value=225 unit=°C
